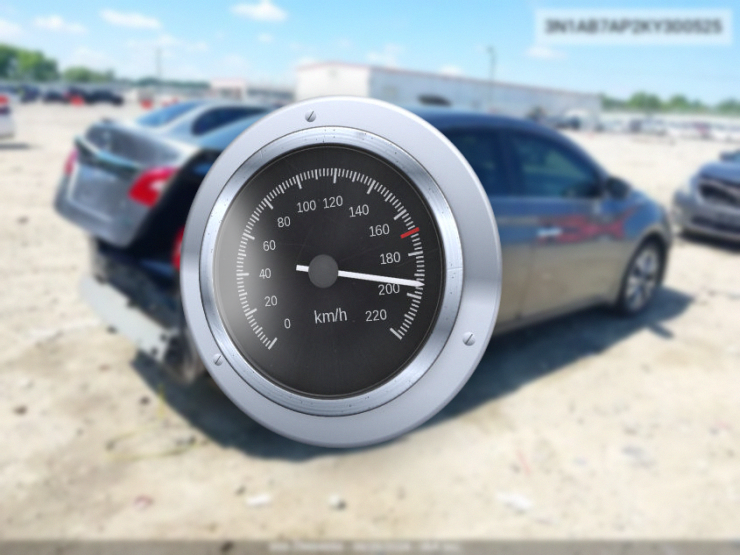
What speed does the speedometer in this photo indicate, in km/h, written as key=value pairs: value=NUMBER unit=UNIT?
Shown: value=194 unit=km/h
